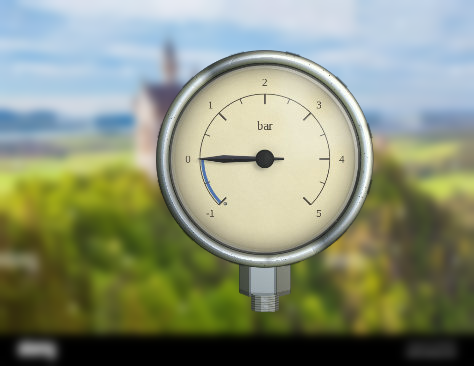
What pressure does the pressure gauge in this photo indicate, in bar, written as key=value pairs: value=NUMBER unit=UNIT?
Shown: value=0 unit=bar
